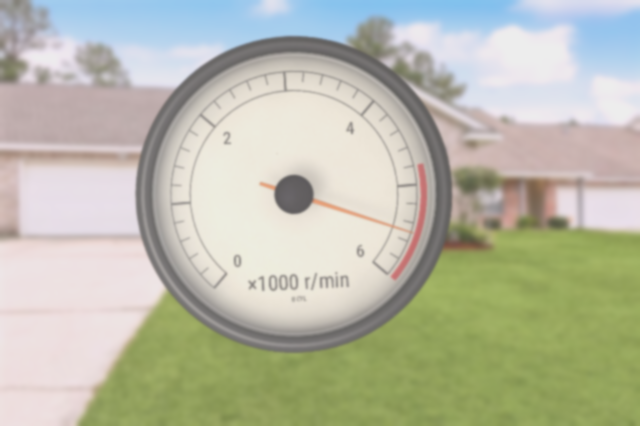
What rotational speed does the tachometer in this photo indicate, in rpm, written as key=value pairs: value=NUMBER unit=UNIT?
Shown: value=5500 unit=rpm
